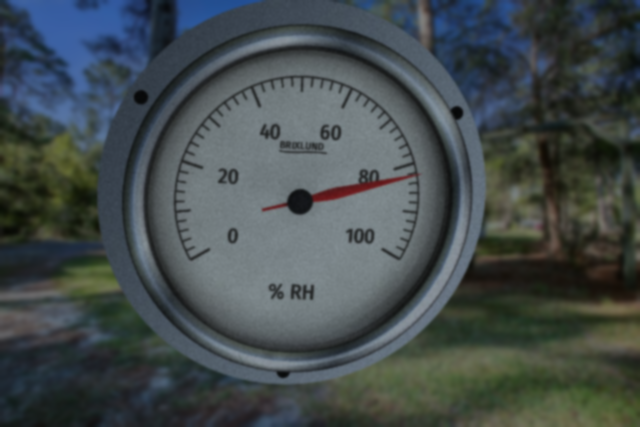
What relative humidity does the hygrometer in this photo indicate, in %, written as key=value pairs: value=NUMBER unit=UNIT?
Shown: value=82 unit=%
